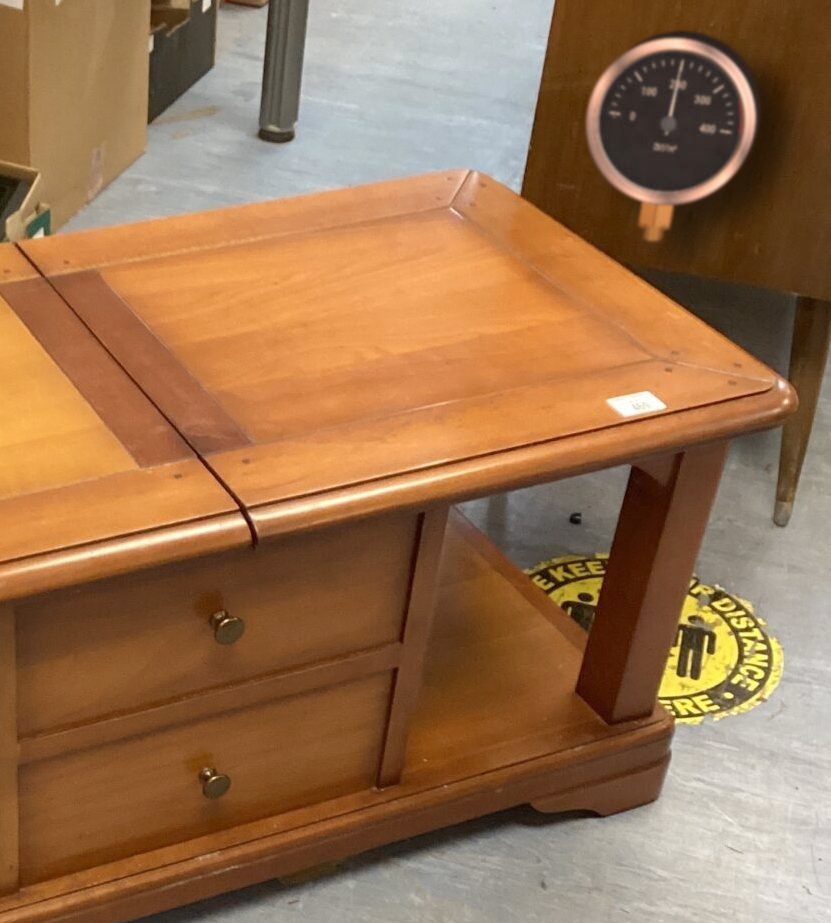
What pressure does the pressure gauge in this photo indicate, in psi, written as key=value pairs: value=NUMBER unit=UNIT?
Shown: value=200 unit=psi
